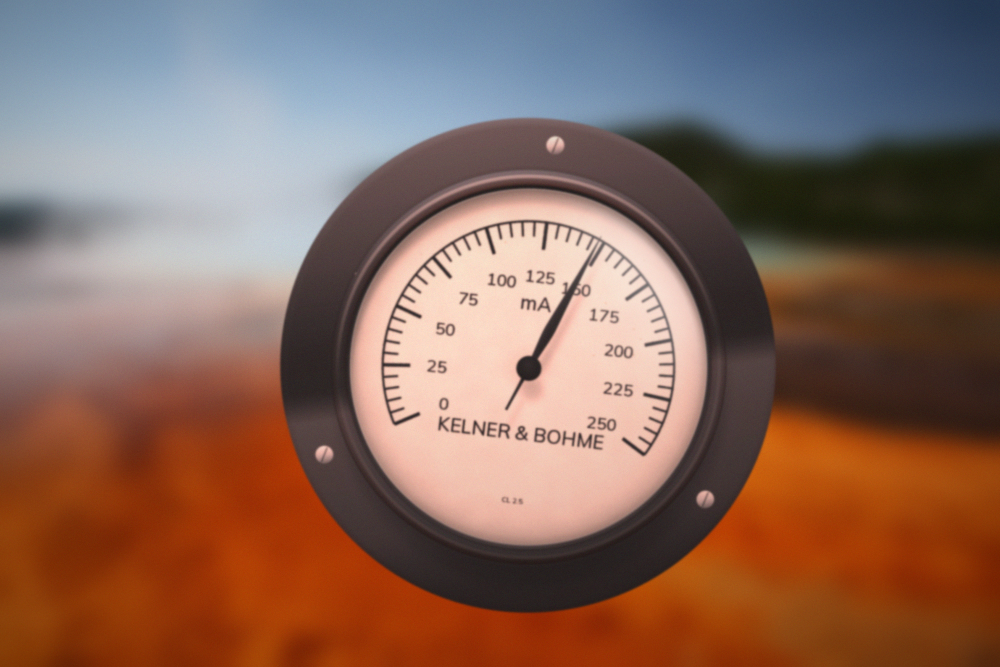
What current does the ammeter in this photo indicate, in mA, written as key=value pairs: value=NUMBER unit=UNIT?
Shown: value=147.5 unit=mA
